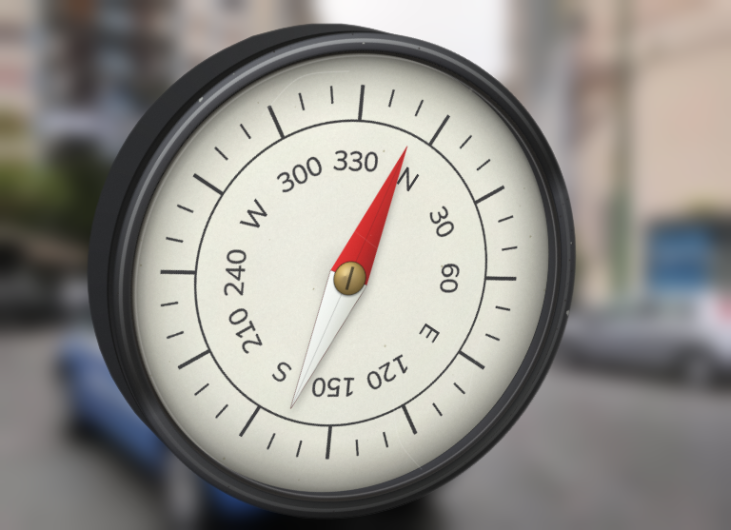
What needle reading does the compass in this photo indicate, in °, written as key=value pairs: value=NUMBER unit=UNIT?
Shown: value=350 unit=°
